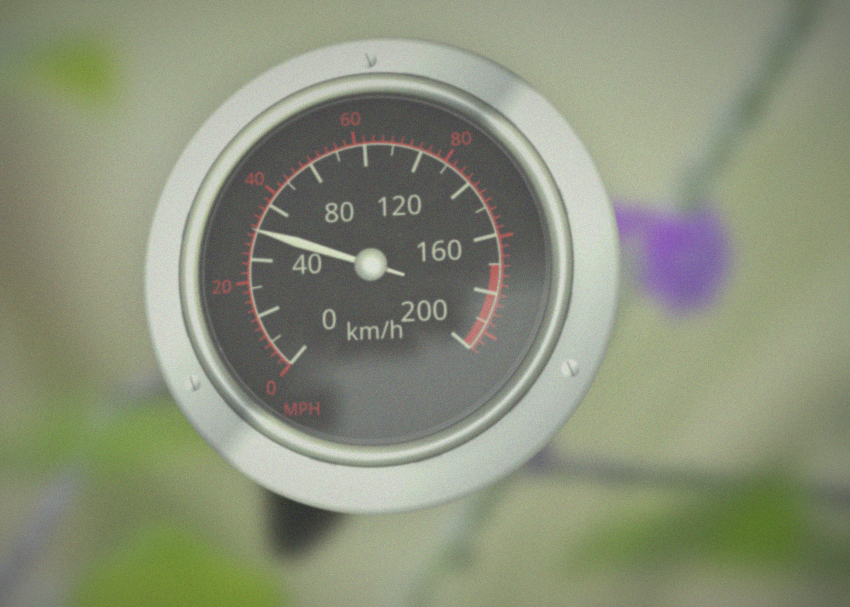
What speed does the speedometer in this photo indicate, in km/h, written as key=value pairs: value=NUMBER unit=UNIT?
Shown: value=50 unit=km/h
